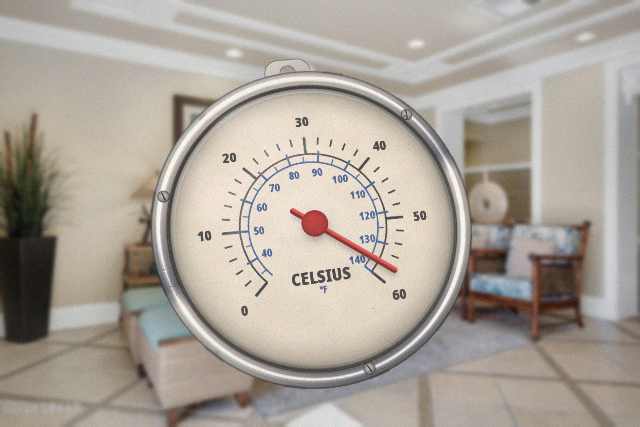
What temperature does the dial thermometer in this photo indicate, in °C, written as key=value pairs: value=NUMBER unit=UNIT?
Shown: value=58 unit=°C
